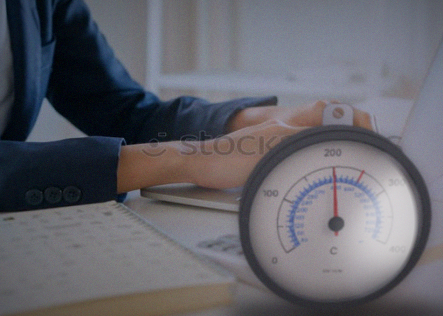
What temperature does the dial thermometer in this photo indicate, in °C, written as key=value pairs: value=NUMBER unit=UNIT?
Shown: value=200 unit=°C
